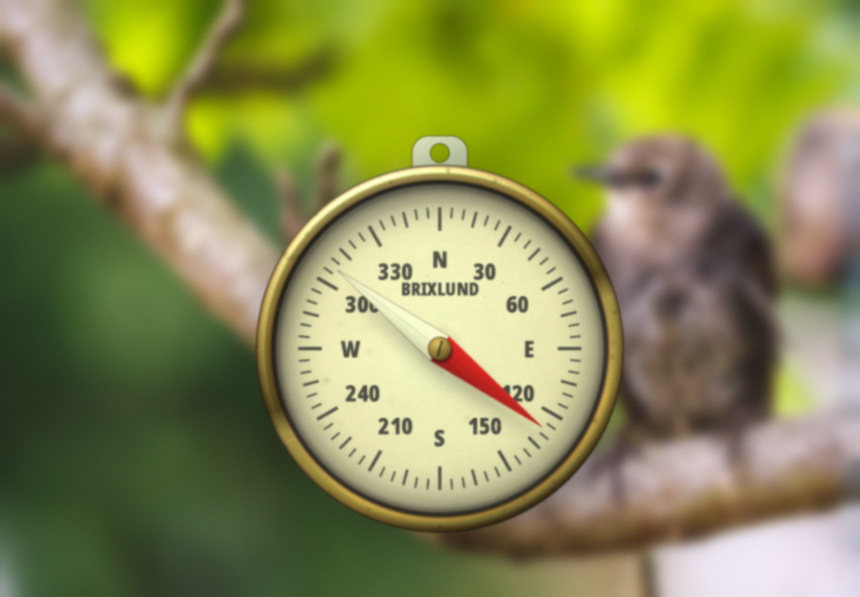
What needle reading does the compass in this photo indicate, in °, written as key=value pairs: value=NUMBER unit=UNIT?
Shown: value=127.5 unit=°
